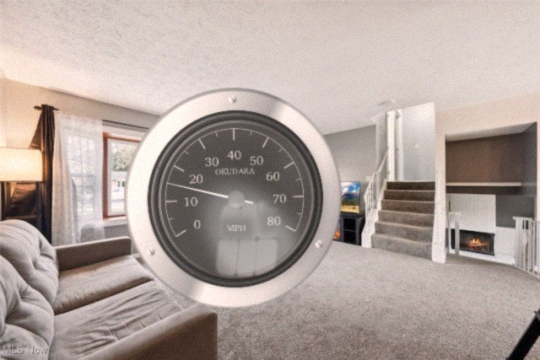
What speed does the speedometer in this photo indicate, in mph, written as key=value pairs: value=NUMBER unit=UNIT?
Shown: value=15 unit=mph
